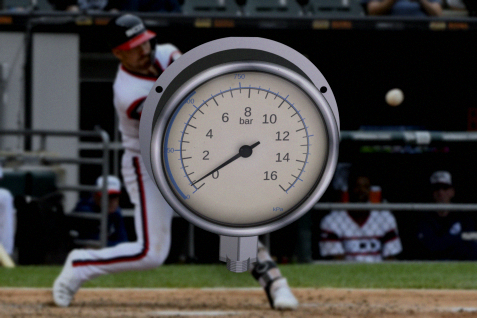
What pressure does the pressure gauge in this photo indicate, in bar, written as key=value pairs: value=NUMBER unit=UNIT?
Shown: value=0.5 unit=bar
